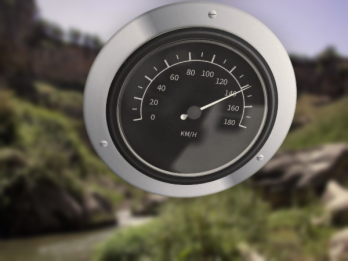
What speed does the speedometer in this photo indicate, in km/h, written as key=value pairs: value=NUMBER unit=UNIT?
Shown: value=140 unit=km/h
